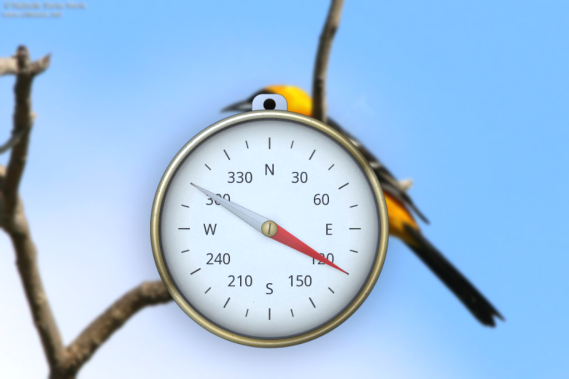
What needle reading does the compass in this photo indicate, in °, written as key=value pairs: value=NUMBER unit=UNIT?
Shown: value=120 unit=°
